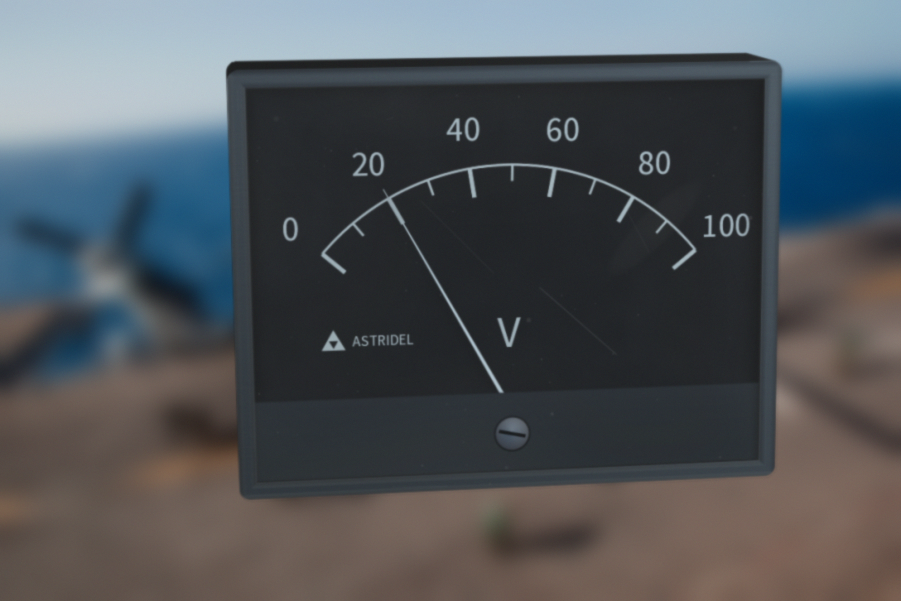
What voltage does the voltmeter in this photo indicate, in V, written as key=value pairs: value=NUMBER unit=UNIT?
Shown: value=20 unit=V
